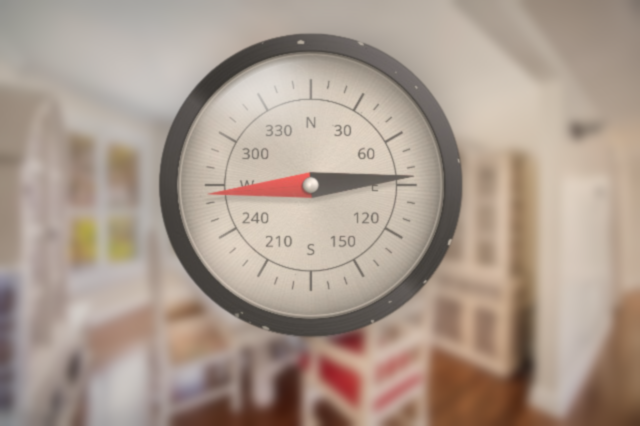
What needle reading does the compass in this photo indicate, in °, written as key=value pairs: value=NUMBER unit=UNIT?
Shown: value=265 unit=°
